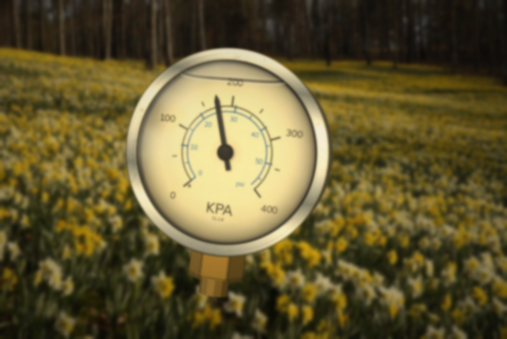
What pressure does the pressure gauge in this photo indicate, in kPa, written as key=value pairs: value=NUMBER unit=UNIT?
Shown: value=175 unit=kPa
